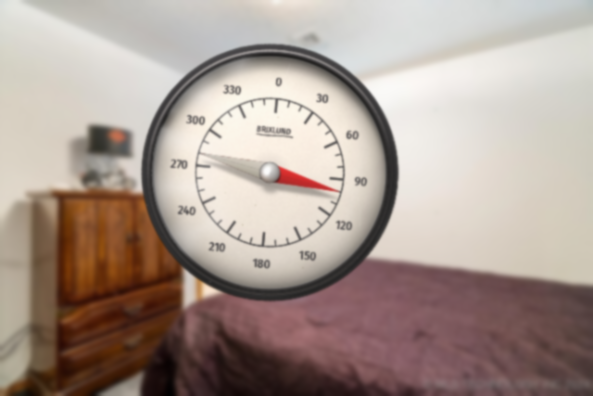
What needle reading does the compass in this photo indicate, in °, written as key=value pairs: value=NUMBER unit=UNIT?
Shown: value=100 unit=°
